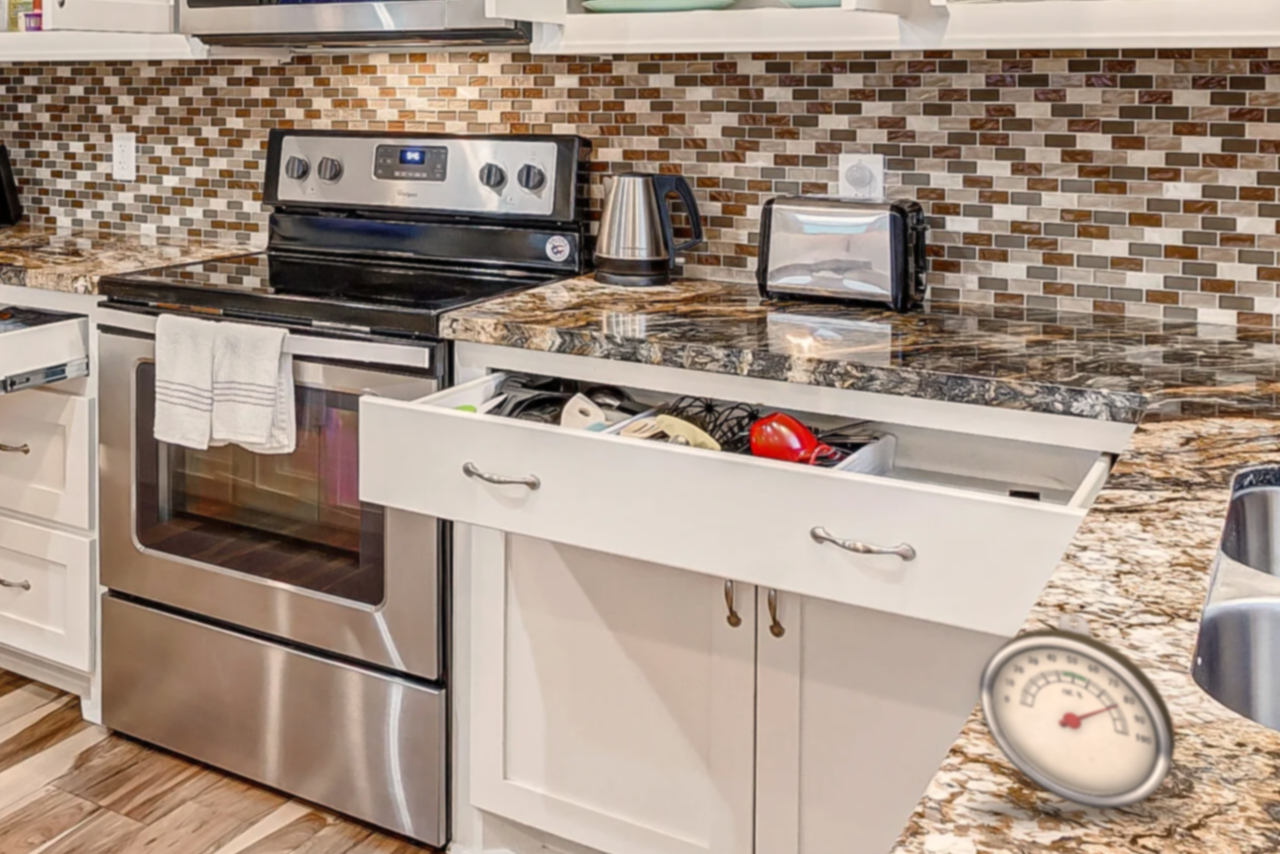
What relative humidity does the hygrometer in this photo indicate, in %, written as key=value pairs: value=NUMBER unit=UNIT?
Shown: value=80 unit=%
